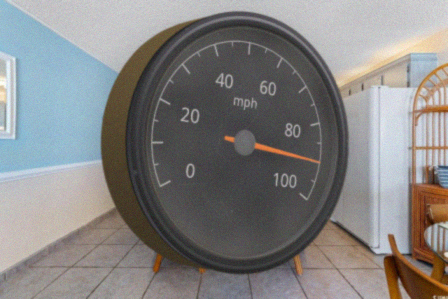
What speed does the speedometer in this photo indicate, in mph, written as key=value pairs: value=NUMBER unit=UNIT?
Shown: value=90 unit=mph
